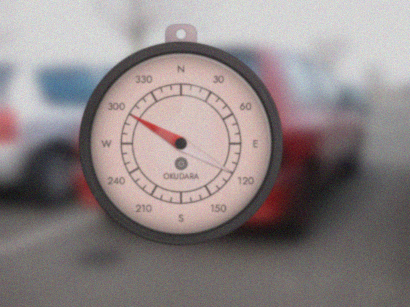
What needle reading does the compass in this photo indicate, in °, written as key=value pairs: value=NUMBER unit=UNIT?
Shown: value=300 unit=°
